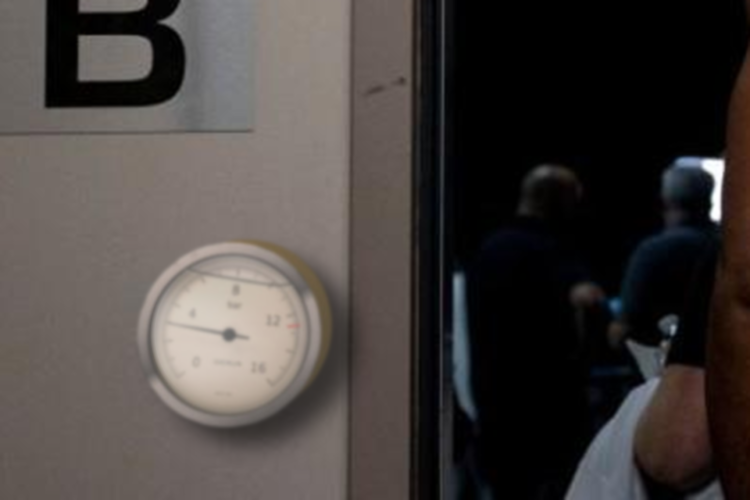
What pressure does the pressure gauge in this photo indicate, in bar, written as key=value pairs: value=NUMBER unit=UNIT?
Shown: value=3 unit=bar
